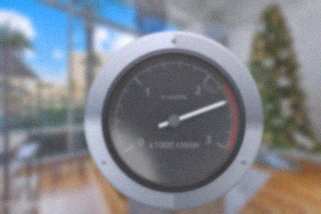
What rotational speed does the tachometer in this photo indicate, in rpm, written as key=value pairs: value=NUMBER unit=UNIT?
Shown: value=2400 unit=rpm
